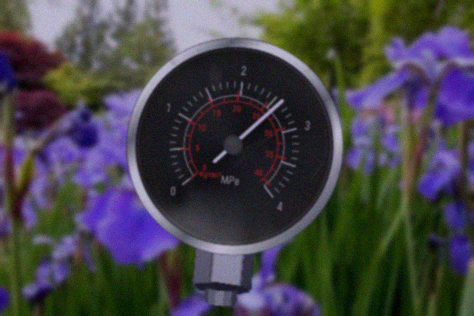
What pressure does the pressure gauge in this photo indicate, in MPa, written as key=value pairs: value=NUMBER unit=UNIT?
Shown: value=2.6 unit=MPa
